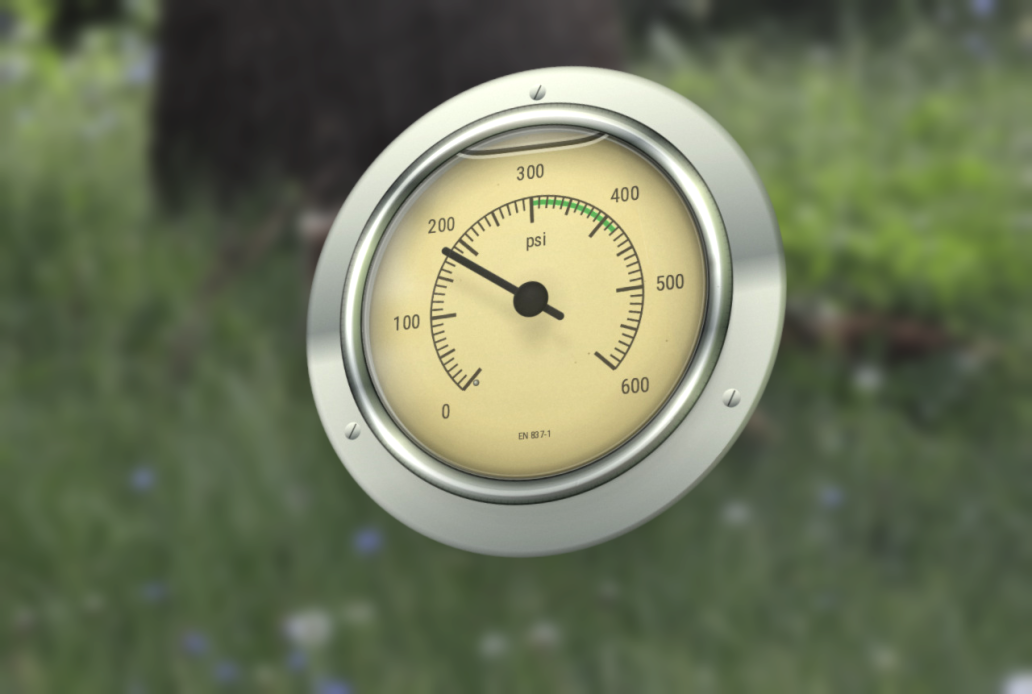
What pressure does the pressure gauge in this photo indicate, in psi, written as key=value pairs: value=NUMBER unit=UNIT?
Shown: value=180 unit=psi
